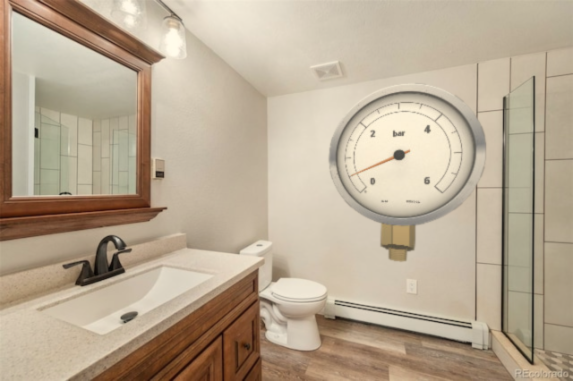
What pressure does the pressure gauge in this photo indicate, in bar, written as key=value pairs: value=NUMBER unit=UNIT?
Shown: value=0.5 unit=bar
